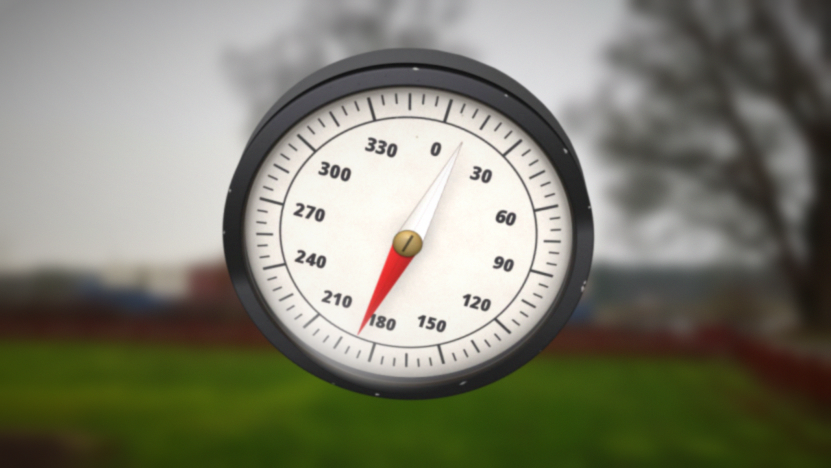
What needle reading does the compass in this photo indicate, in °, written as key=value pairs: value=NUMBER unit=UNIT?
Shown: value=190 unit=°
